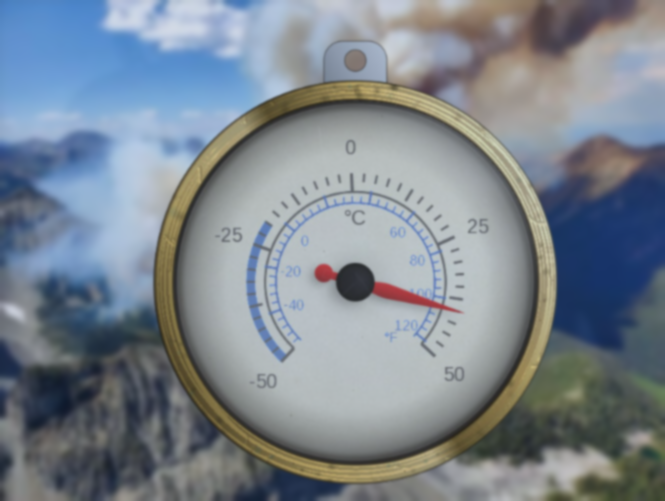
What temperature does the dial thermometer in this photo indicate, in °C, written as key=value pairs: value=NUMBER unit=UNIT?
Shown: value=40 unit=°C
